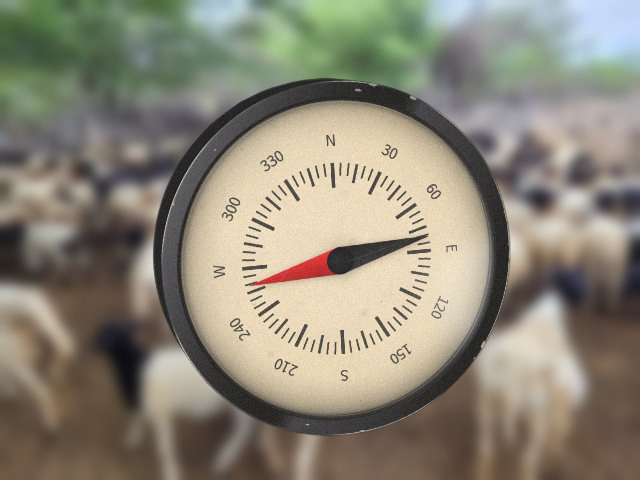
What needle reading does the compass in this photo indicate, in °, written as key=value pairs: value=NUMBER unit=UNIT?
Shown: value=260 unit=°
